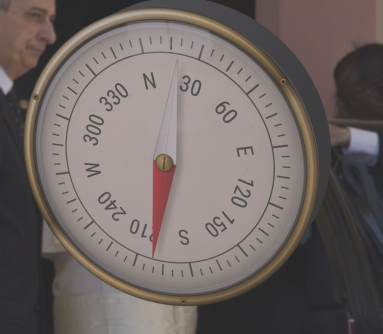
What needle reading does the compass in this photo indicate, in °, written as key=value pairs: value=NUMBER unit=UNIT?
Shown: value=200 unit=°
